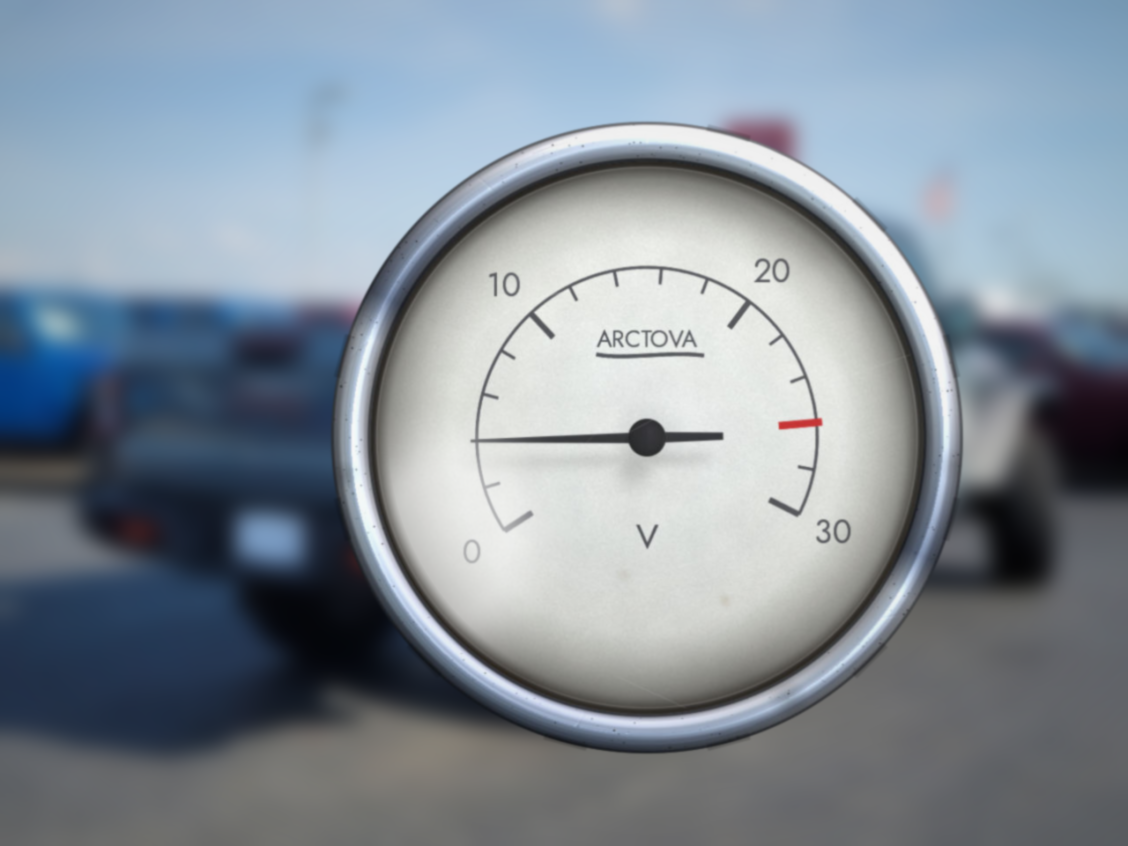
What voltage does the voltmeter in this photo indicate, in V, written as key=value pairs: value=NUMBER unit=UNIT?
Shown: value=4 unit=V
